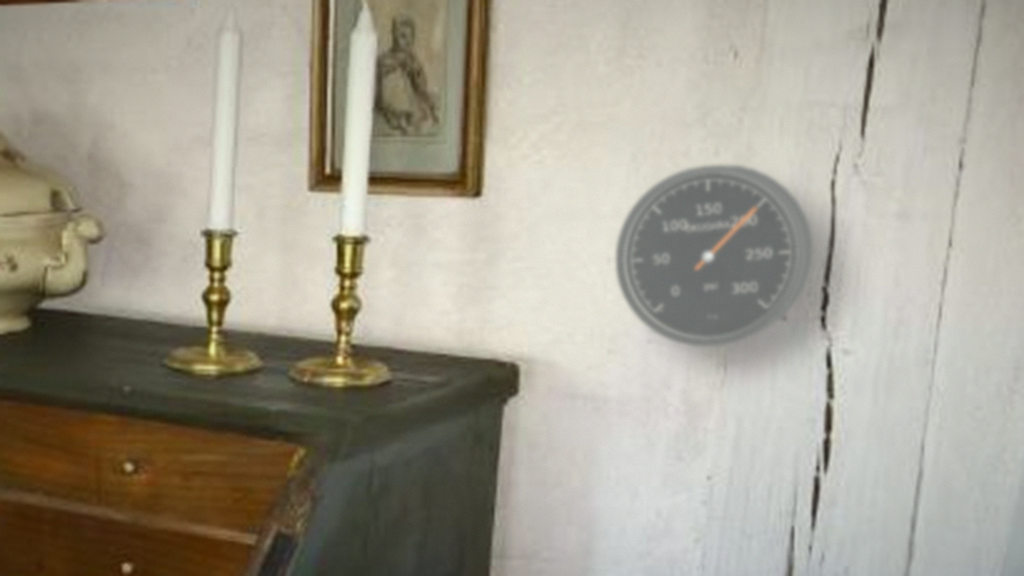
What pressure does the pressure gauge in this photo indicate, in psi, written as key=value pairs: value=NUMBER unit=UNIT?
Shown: value=200 unit=psi
